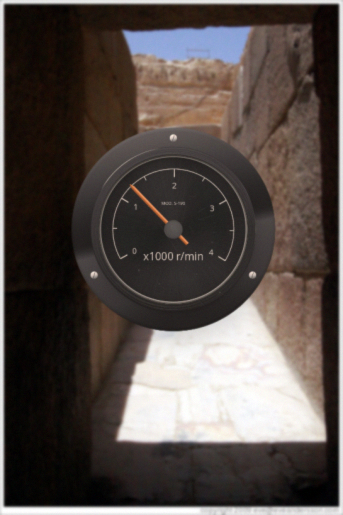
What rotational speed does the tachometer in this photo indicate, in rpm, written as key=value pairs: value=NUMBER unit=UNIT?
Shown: value=1250 unit=rpm
